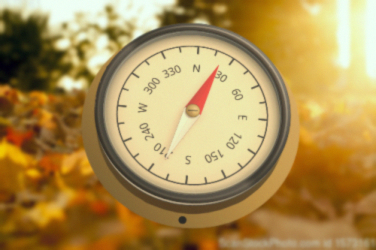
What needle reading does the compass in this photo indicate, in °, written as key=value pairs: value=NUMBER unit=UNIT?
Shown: value=22.5 unit=°
